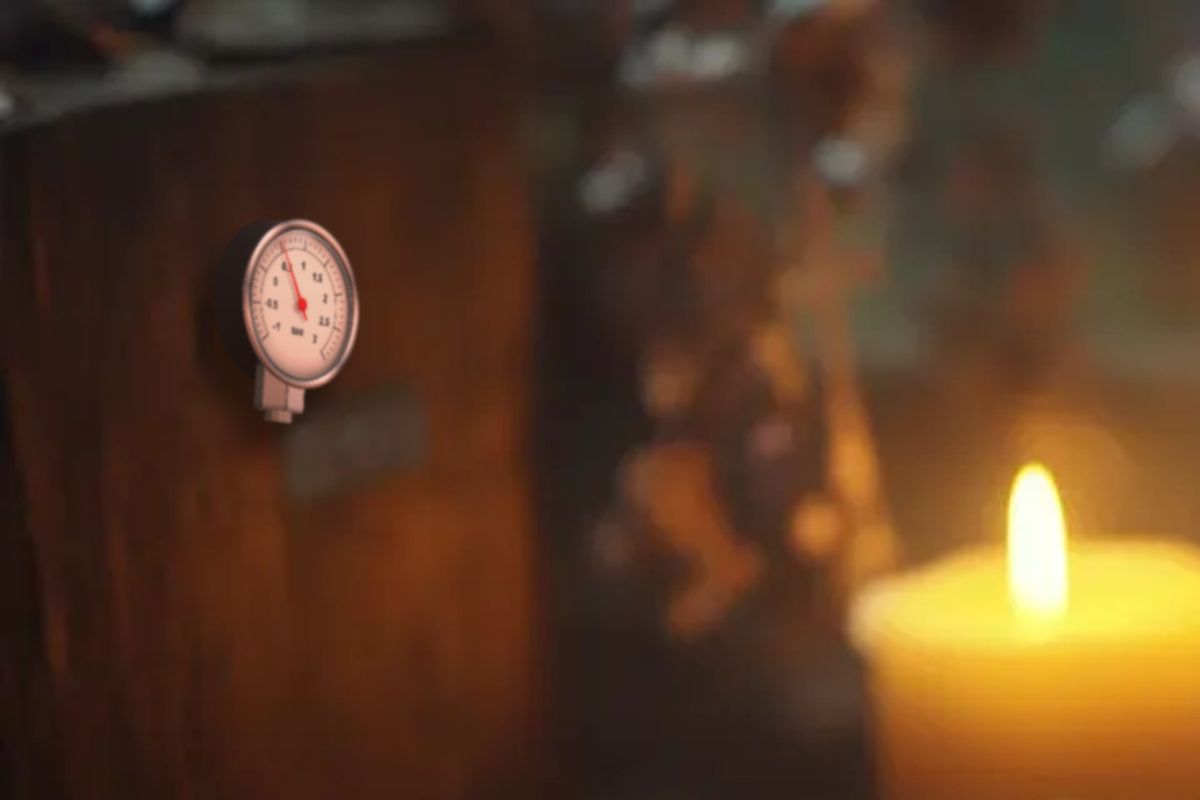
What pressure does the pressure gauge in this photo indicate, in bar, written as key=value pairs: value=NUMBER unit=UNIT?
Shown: value=0.5 unit=bar
